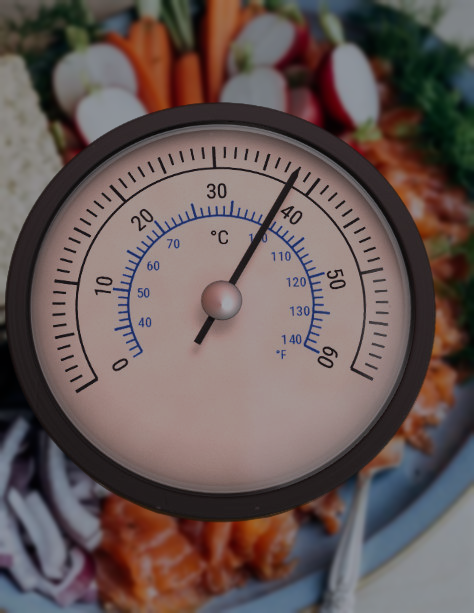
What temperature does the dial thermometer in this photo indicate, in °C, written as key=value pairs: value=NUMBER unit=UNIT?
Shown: value=38 unit=°C
